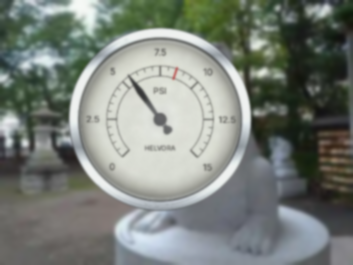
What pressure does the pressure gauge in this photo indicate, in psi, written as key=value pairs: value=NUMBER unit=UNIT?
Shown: value=5.5 unit=psi
